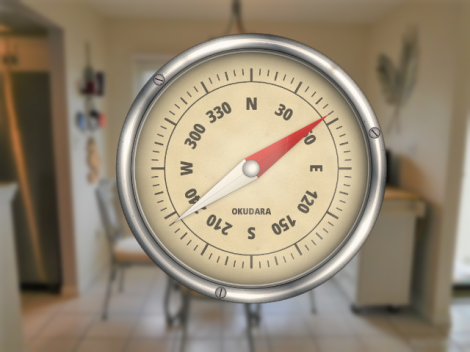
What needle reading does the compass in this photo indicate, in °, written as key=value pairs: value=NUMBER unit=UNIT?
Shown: value=55 unit=°
